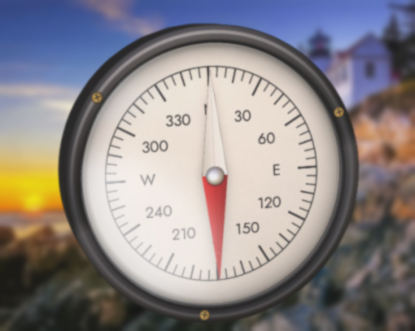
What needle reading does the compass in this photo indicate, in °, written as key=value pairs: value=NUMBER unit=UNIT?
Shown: value=180 unit=°
